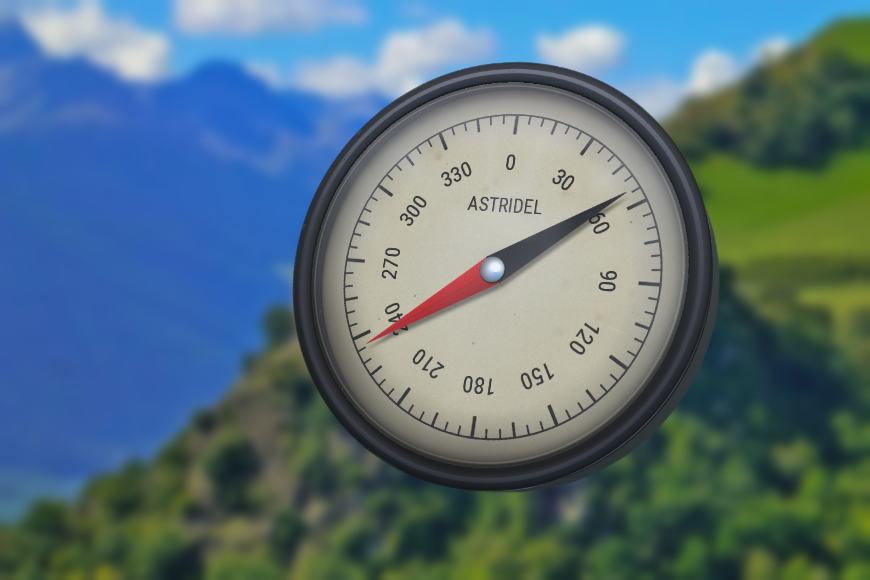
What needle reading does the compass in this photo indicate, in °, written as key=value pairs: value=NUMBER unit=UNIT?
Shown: value=235 unit=°
